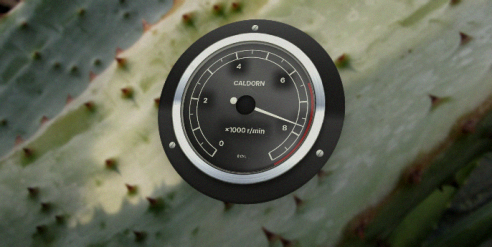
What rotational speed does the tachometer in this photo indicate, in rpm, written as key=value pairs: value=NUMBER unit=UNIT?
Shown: value=7750 unit=rpm
